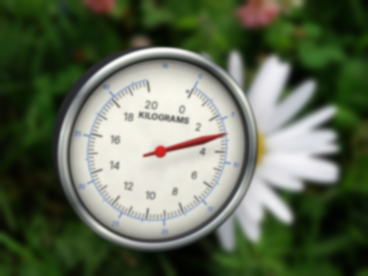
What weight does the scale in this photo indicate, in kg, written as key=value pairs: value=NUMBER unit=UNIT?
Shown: value=3 unit=kg
